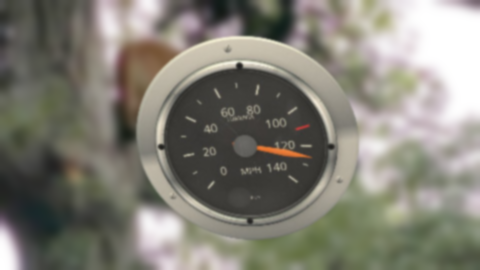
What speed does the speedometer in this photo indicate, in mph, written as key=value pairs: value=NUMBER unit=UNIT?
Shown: value=125 unit=mph
